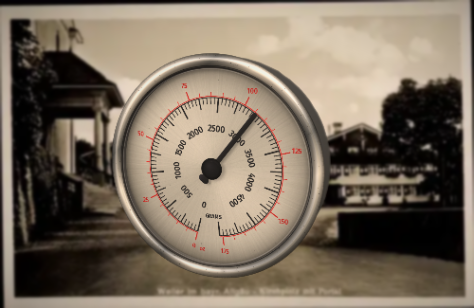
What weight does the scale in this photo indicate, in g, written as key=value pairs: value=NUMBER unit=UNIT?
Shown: value=3000 unit=g
